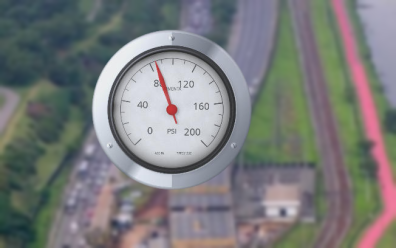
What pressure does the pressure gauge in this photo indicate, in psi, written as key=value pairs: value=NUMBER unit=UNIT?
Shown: value=85 unit=psi
